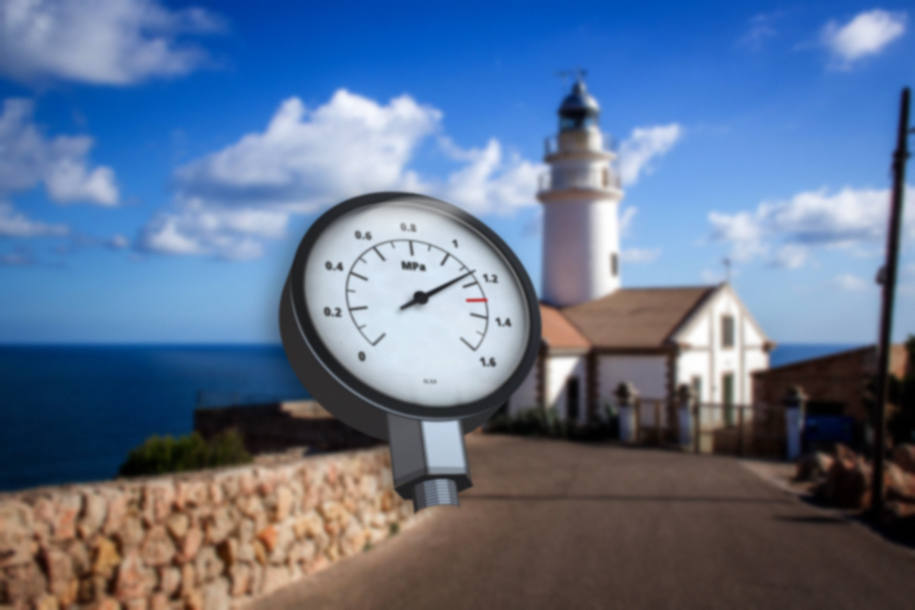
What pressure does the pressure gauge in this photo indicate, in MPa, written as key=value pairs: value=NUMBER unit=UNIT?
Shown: value=1.15 unit=MPa
